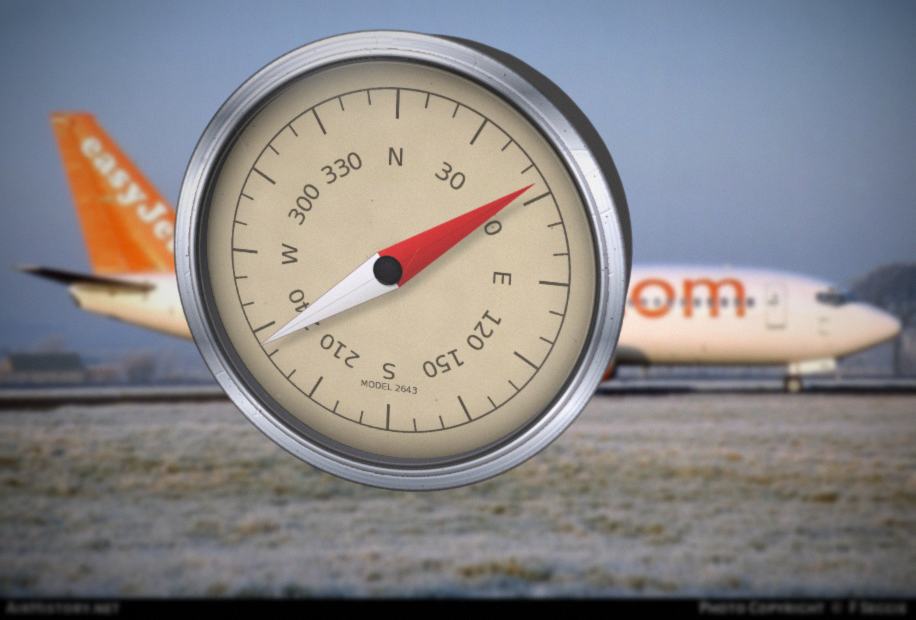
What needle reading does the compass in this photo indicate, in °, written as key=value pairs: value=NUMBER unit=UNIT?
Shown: value=55 unit=°
